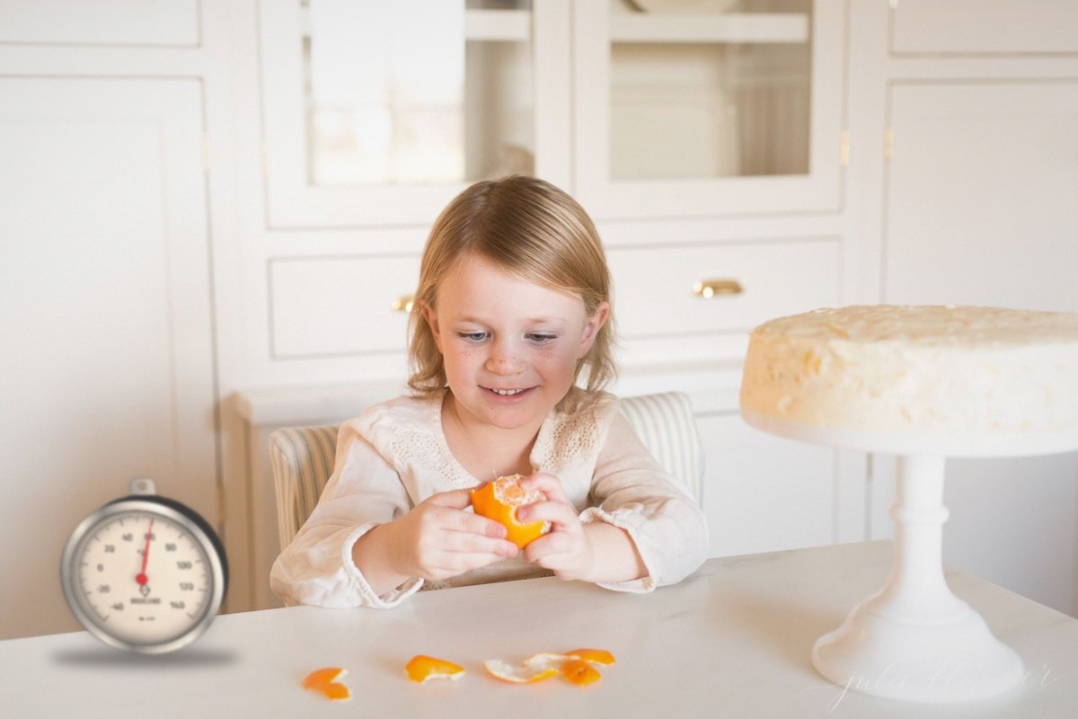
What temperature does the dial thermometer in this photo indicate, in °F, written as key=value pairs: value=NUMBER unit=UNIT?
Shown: value=60 unit=°F
